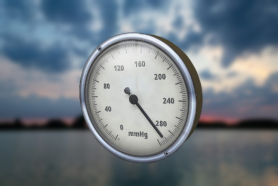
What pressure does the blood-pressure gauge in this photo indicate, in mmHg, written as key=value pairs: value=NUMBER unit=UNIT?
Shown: value=290 unit=mmHg
